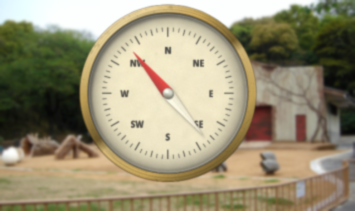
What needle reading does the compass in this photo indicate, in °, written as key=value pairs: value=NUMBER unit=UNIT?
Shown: value=320 unit=°
